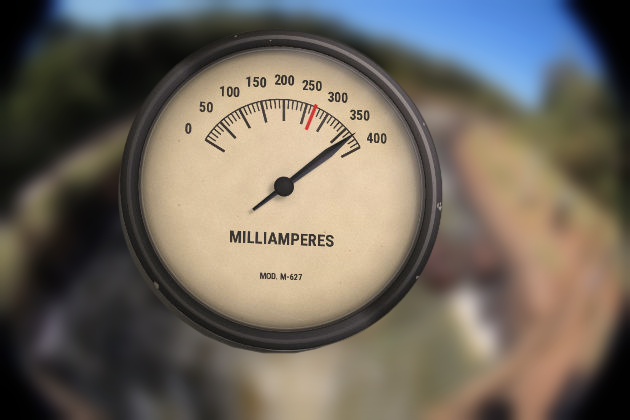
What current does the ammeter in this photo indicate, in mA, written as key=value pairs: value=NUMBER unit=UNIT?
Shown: value=370 unit=mA
